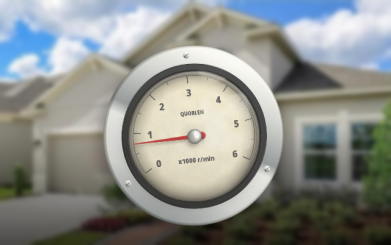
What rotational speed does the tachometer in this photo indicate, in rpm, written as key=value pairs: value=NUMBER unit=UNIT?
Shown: value=750 unit=rpm
